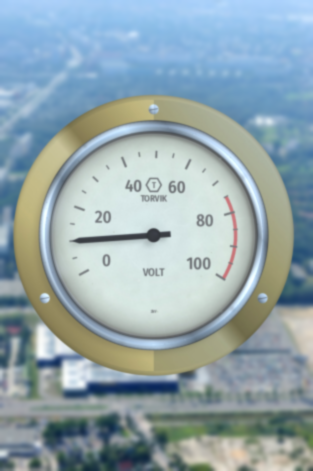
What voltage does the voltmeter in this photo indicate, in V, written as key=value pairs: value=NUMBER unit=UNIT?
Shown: value=10 unit=V
